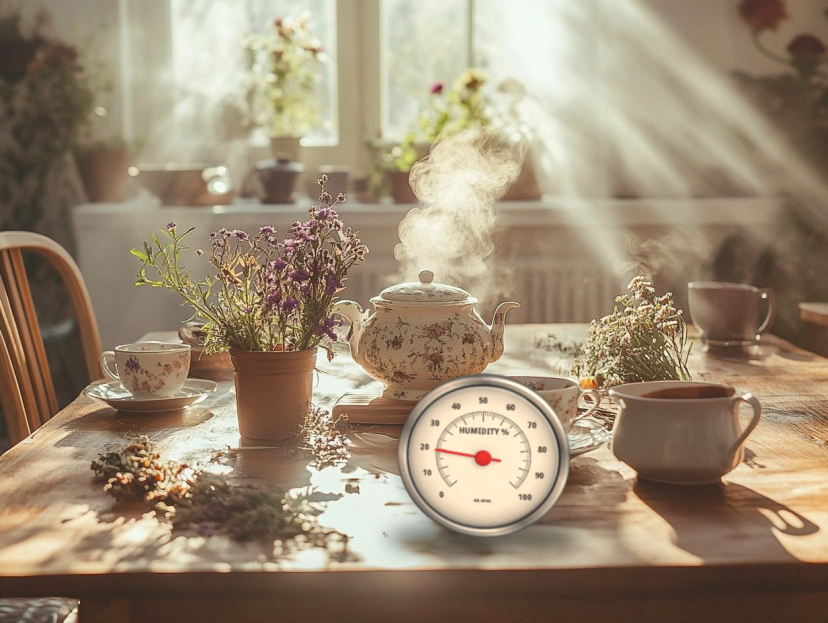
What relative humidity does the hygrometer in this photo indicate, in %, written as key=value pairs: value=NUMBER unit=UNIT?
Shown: value=20 unit=%
